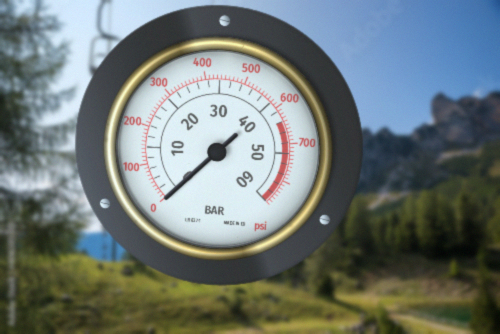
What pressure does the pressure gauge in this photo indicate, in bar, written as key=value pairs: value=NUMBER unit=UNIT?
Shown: value=0 unit=bar
